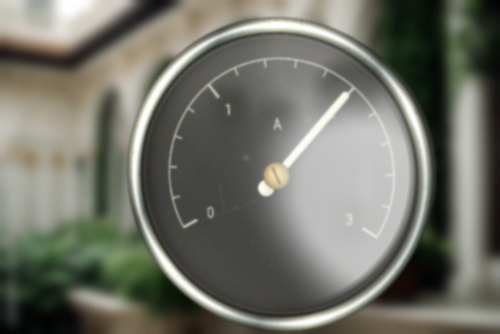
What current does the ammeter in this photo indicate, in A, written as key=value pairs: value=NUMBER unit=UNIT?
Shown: value=2 unit=A
